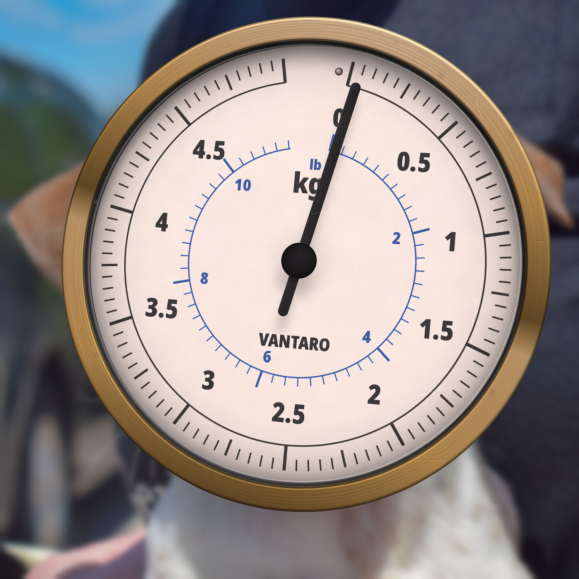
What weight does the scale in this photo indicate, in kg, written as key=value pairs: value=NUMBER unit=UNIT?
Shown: value=0.05 unit=kg
